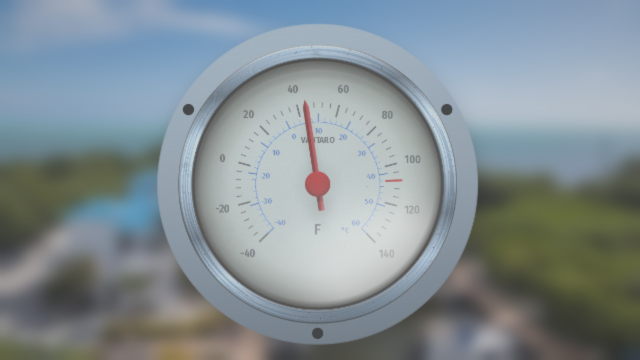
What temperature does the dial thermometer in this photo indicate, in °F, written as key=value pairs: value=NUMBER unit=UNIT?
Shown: value=44 unit=°F
